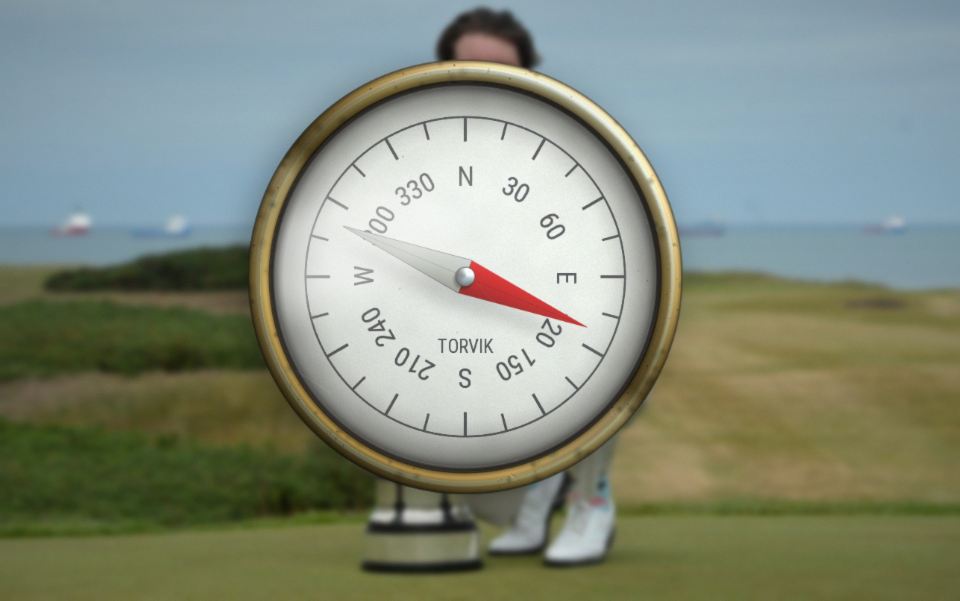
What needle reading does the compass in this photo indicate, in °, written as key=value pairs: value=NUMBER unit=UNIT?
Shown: value=112.5 unit=°
